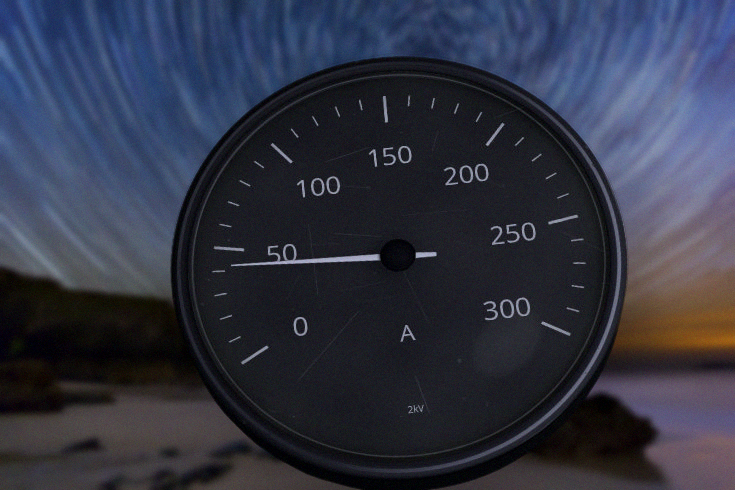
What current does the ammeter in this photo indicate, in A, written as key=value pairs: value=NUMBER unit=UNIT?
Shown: value=40 unit=A
